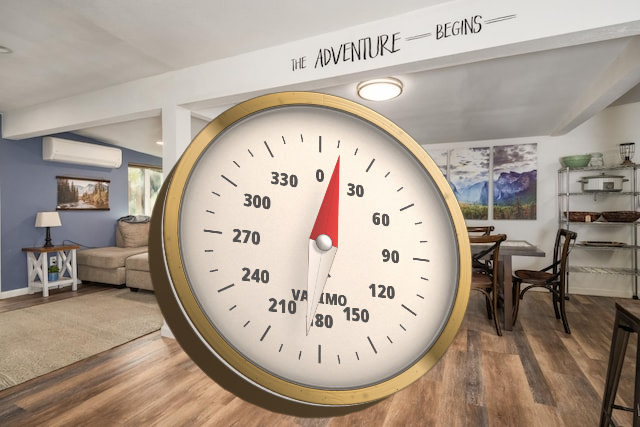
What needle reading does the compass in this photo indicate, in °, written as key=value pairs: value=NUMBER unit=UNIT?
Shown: value=10 unit=°
